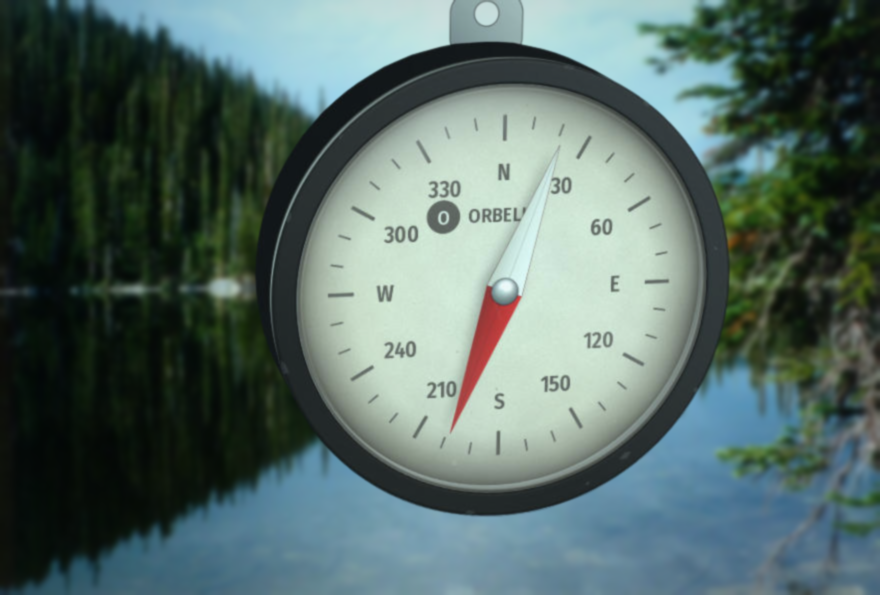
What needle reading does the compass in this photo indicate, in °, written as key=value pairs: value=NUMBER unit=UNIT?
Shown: value=200 unit=°
